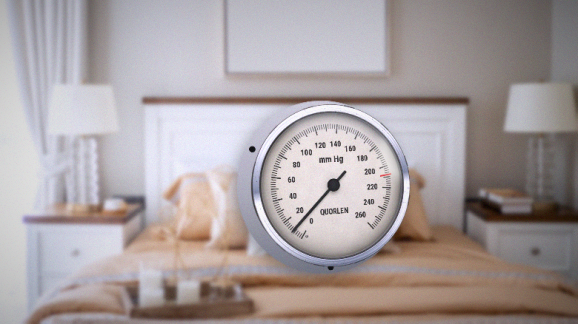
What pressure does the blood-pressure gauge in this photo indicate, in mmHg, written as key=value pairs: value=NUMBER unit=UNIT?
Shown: value=10 unit=mmHg
